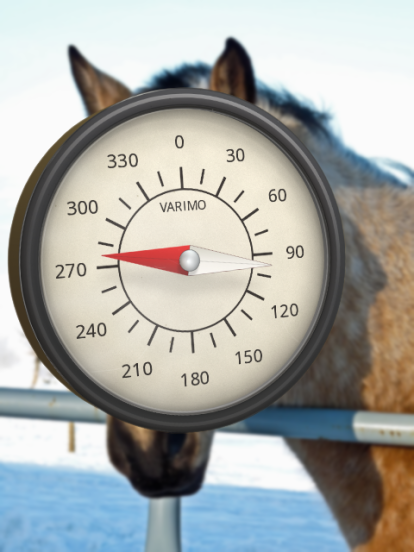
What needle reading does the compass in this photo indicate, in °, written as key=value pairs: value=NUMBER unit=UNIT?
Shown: value=277.5 unit=°
